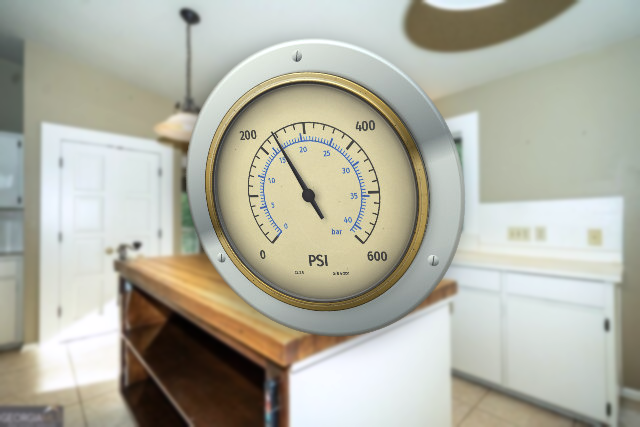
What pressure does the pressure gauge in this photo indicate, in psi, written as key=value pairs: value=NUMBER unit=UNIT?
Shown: value=240 unit=psi
